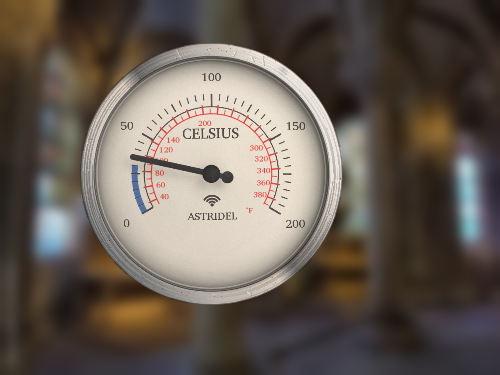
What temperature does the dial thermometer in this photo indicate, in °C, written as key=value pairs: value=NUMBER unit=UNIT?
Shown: value=35 unit=°C
